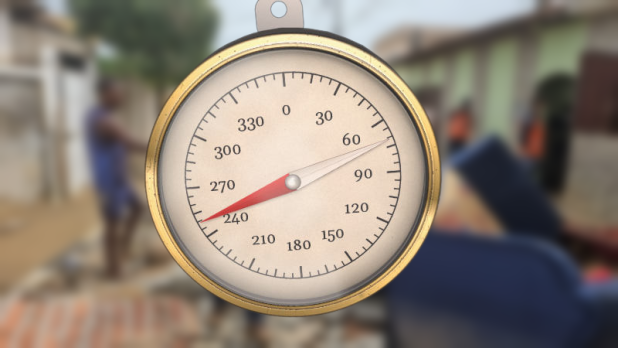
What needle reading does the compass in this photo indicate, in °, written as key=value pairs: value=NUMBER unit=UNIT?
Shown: value=250 unit=°
